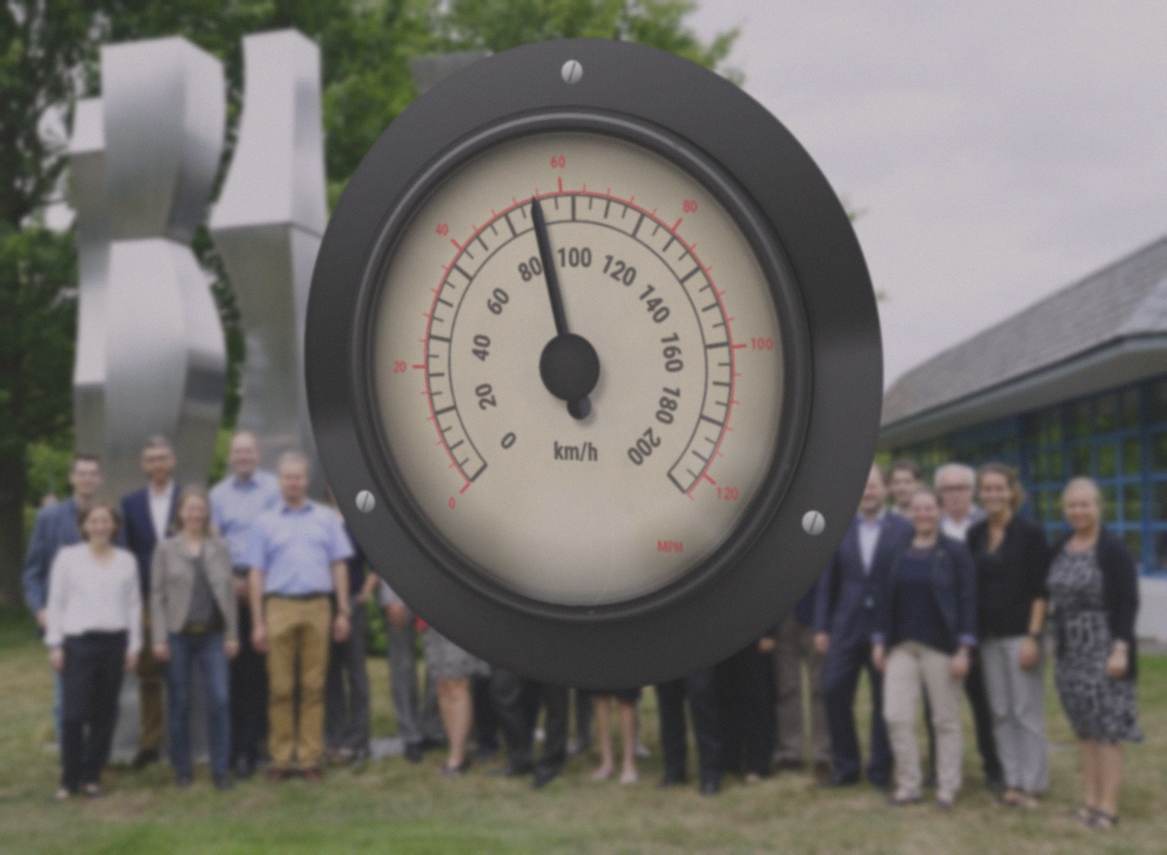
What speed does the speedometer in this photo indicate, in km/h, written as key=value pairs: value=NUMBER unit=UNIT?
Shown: value=90 unit=km/h
